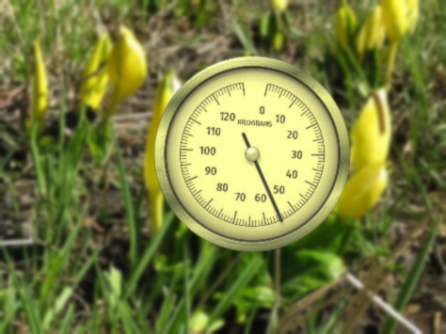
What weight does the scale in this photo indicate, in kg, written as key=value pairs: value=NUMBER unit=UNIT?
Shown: value=55 unit=kg
